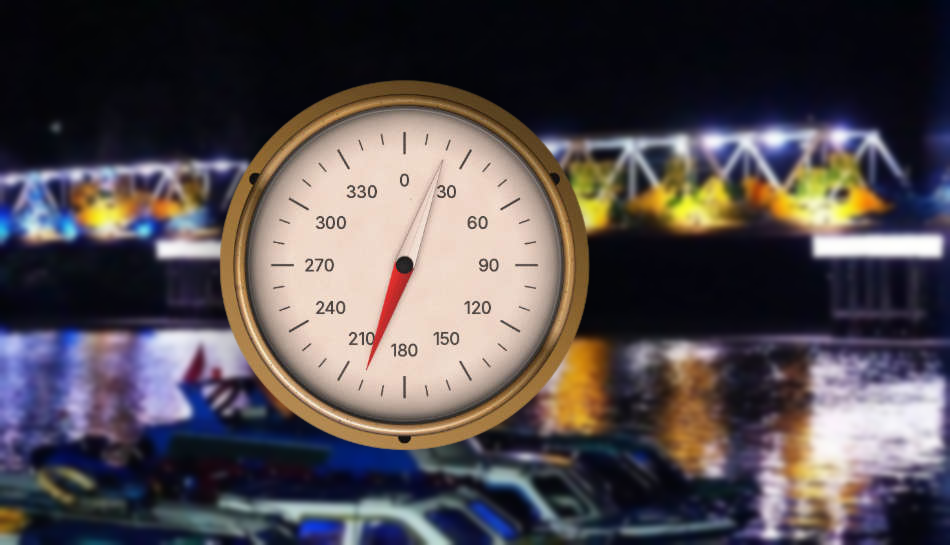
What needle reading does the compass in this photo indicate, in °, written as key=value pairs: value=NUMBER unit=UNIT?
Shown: value=200 unit=°
